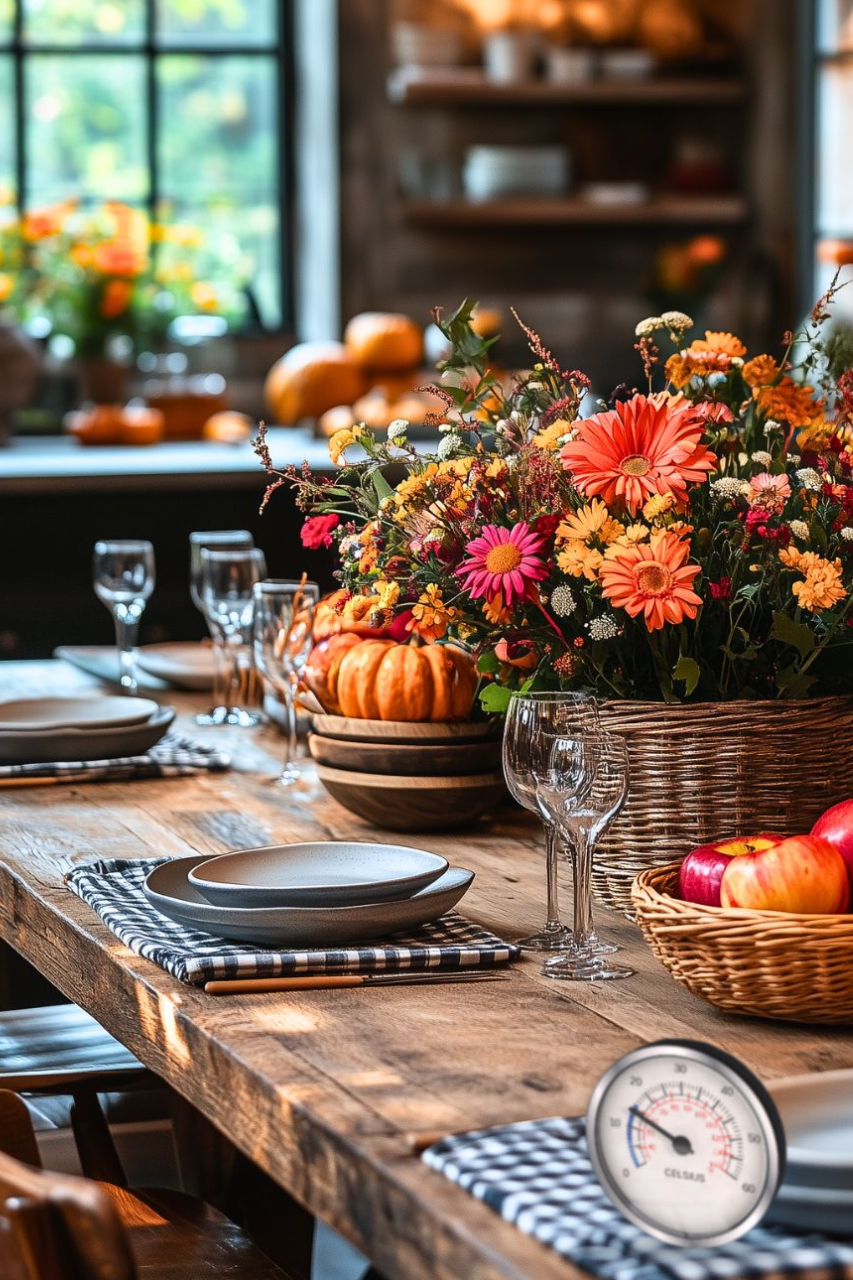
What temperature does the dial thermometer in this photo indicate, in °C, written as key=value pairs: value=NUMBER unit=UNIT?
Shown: value=15 unit=°C
